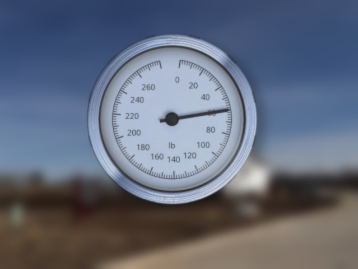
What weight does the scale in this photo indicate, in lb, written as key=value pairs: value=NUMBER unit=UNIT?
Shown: value=60 unit=lb
